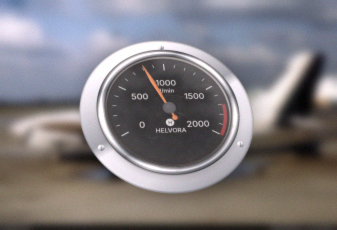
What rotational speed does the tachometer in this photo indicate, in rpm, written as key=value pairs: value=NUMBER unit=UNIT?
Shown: value=800 unit=rpm
